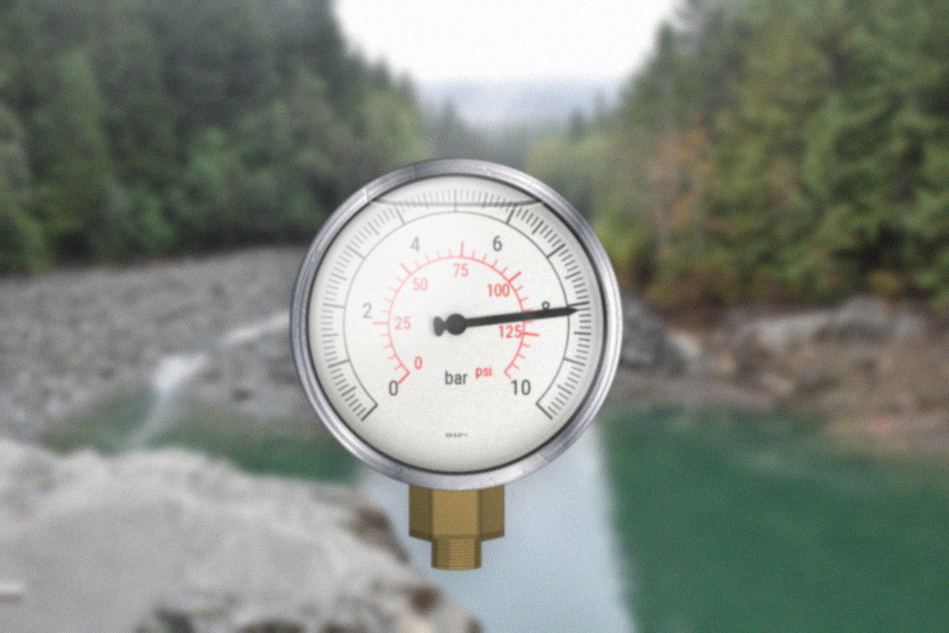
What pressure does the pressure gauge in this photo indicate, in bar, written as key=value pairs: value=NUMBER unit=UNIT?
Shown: value=8.1 unit=bar
